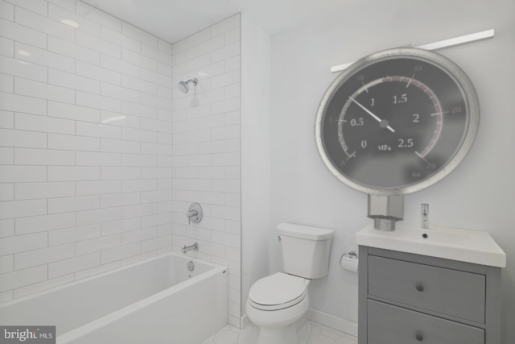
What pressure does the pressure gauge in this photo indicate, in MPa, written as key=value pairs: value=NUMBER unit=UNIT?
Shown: value=0.8 unit=MPa
